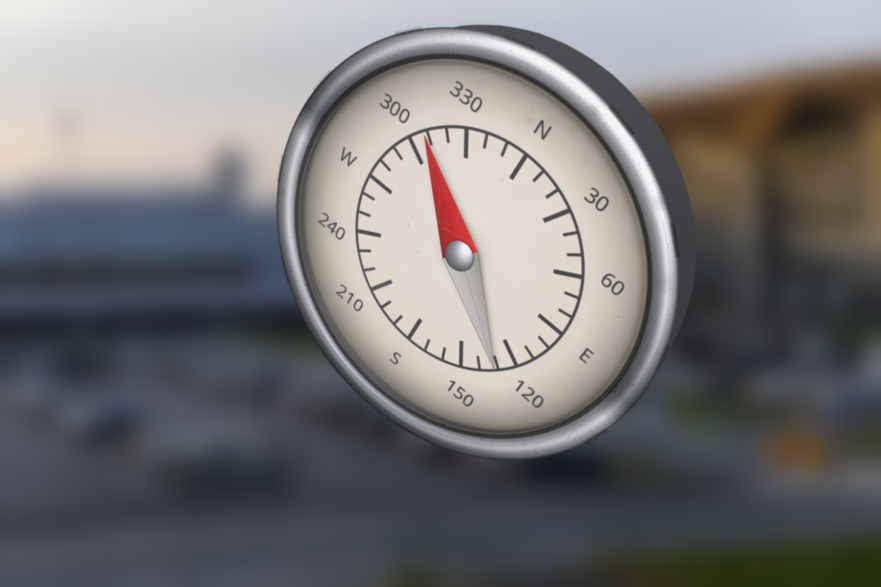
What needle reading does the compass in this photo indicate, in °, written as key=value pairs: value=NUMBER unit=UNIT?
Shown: value=310 unit=°
